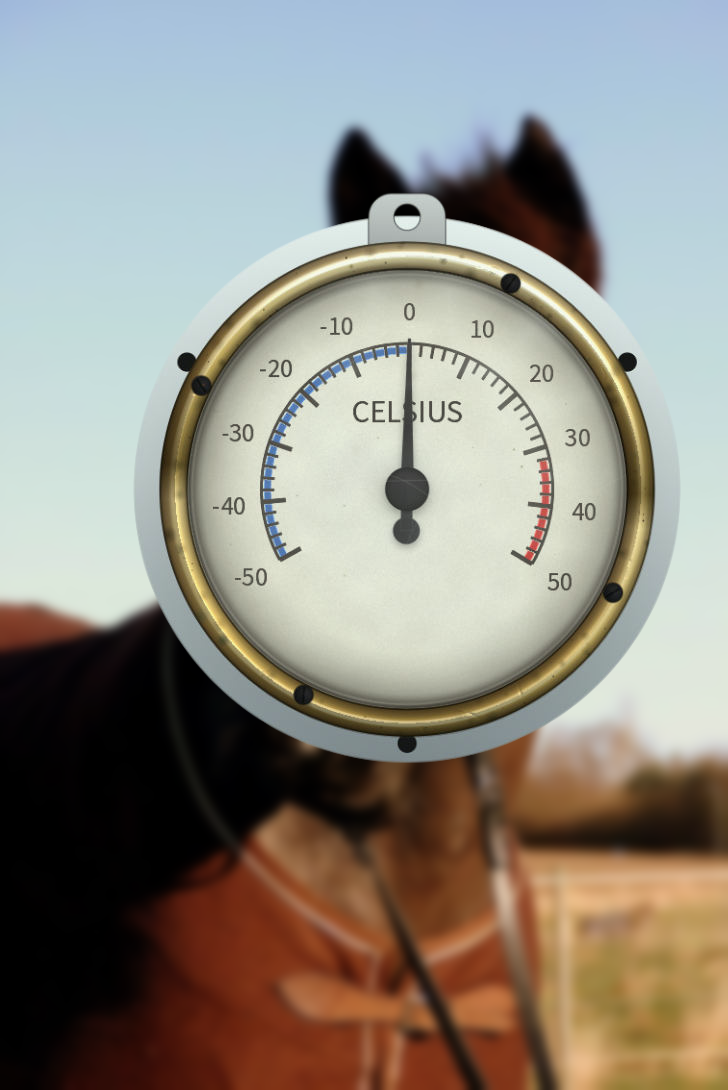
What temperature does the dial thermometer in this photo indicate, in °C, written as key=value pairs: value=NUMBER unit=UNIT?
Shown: value=0 unit=°C
